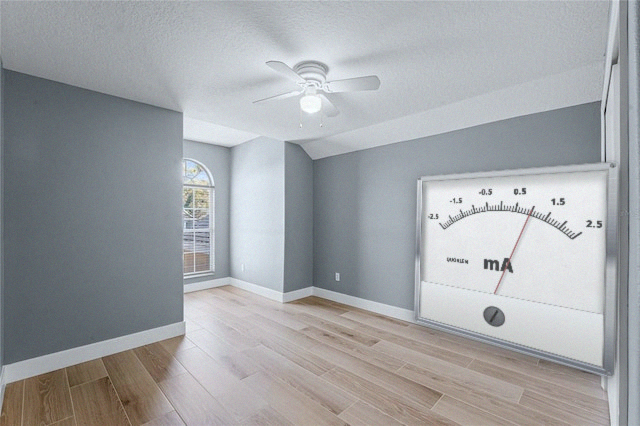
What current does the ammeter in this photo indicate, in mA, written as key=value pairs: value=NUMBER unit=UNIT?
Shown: value=1 unit=mA
